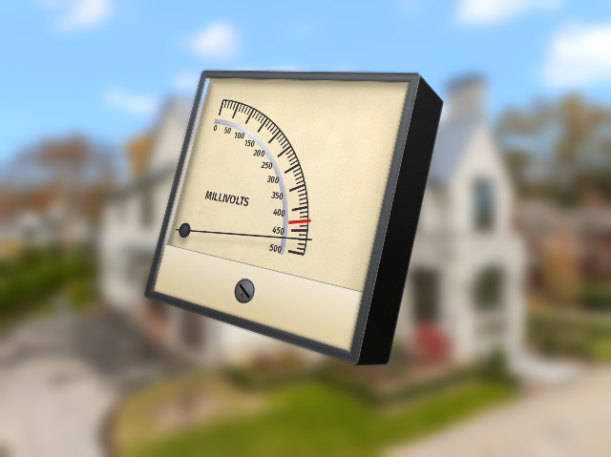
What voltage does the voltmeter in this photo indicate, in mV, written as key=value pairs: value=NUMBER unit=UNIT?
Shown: value=470 unit=mV
